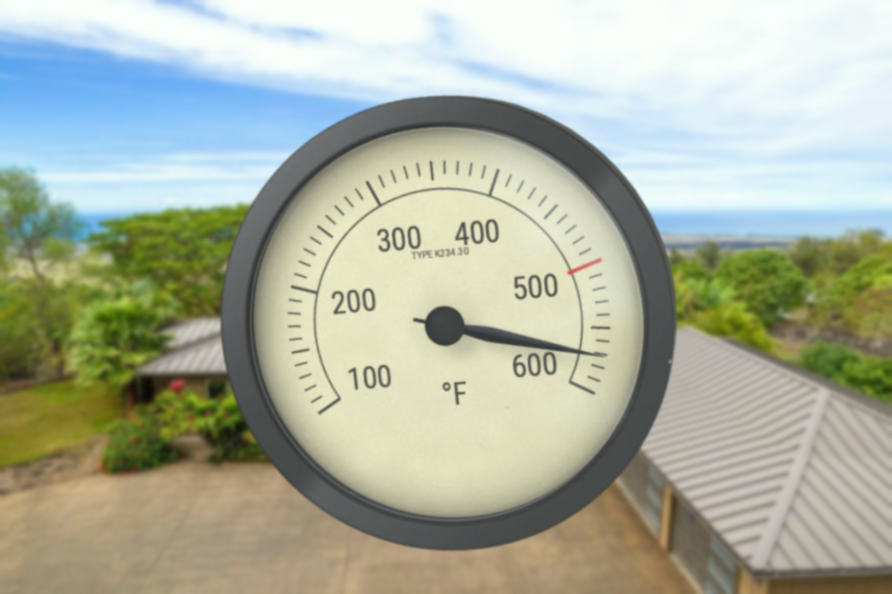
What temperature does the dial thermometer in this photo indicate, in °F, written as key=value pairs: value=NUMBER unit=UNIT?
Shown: value=570 unit=°F
